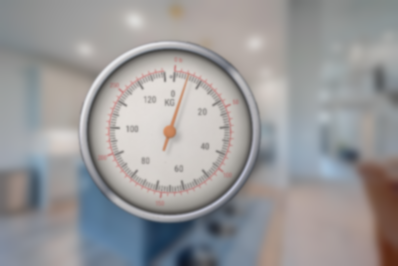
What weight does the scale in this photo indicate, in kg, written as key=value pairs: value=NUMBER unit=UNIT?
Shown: value=5 unit=kg
